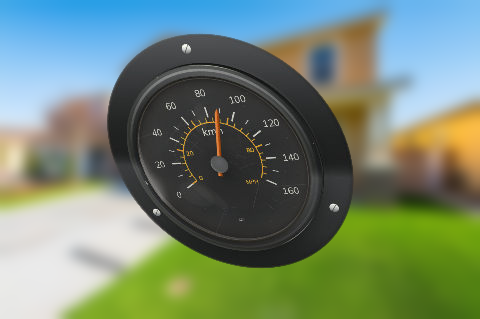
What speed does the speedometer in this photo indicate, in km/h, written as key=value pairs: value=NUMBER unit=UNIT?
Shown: value=90 unit=km/h
